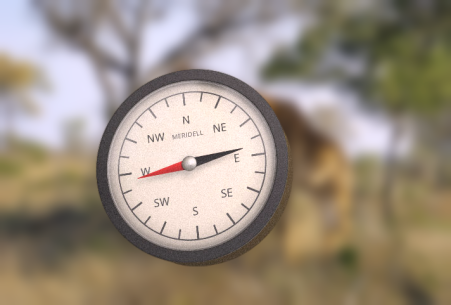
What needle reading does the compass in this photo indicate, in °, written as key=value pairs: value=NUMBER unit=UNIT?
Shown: value=262.5 unit=°
